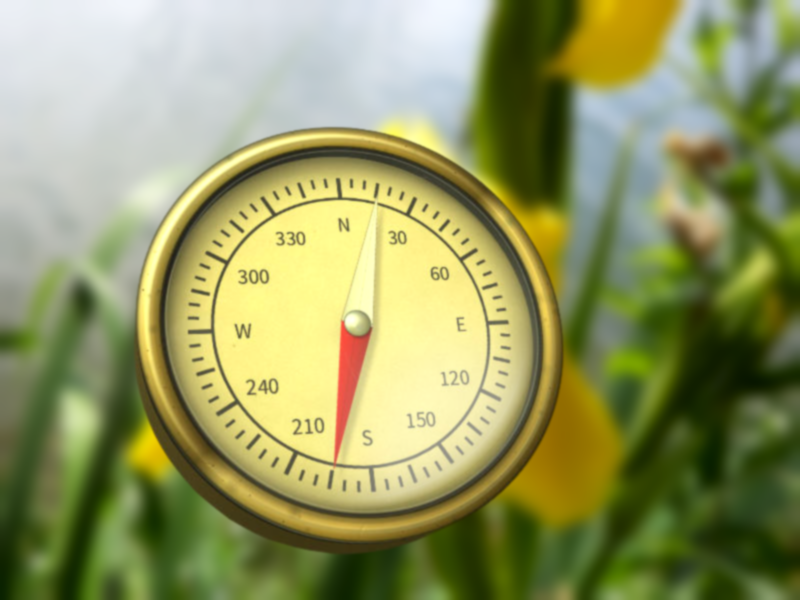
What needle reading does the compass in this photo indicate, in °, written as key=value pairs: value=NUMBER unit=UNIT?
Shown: value=195 unit=°
